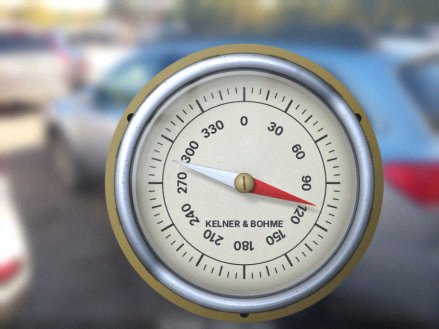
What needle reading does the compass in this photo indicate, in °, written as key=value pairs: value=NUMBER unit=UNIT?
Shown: value=107.5 unit=°
